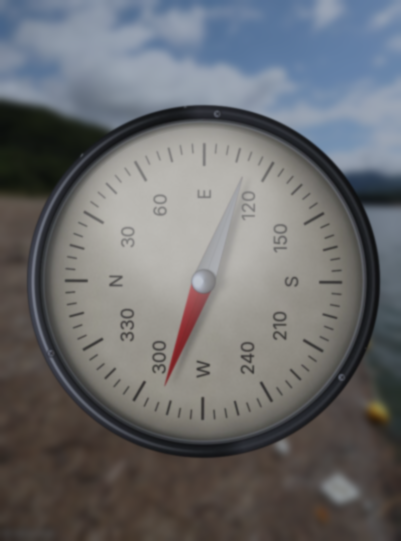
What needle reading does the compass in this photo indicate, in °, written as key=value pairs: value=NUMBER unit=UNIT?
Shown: value=290 unit=°
